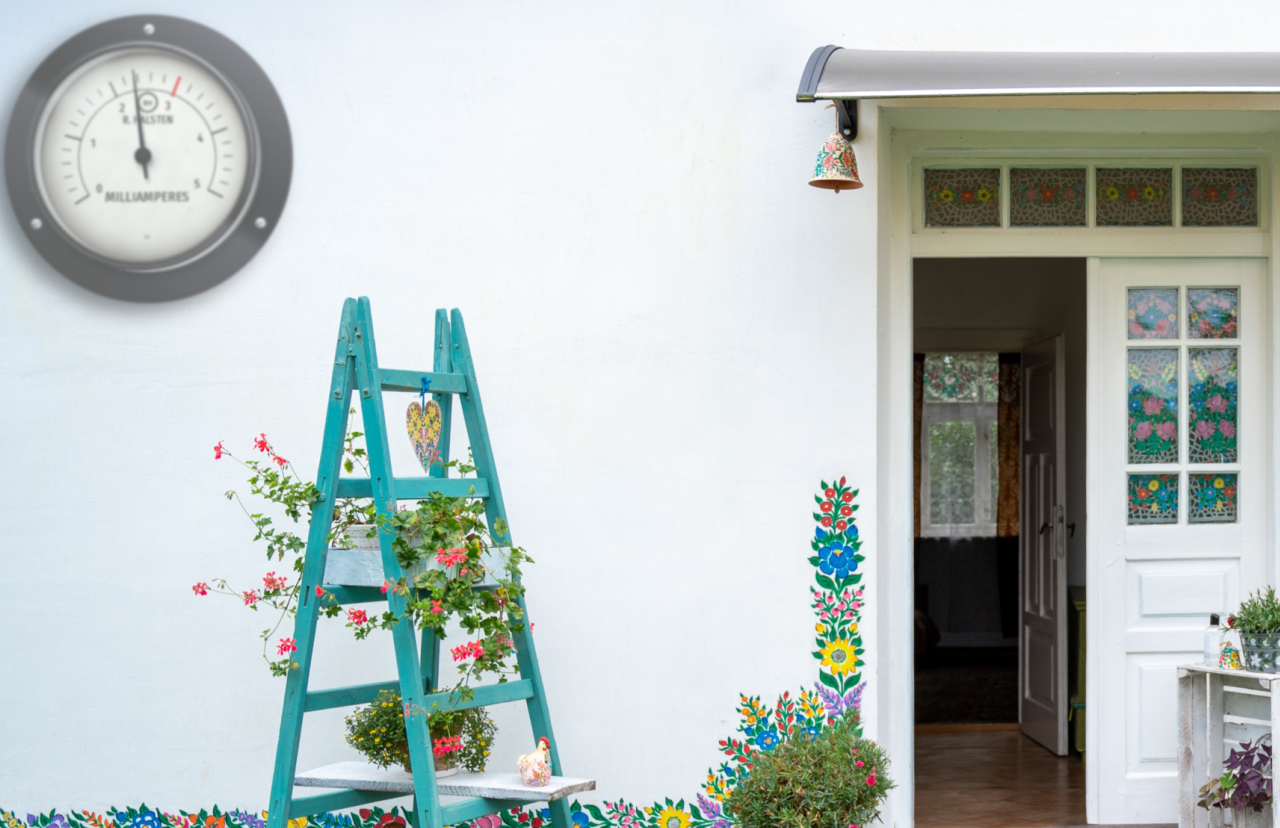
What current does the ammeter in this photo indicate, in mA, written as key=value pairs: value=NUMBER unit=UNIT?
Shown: value=2.4 unit=mA
